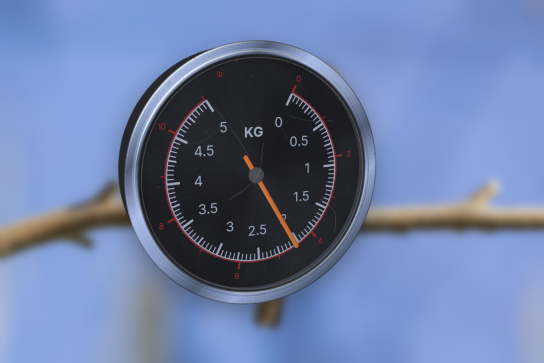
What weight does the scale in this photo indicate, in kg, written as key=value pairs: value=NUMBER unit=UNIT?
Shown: value=2.05 unit=kg
